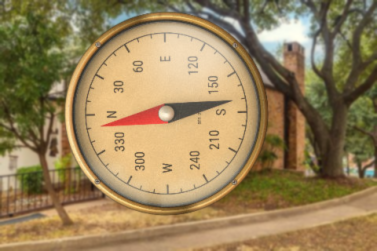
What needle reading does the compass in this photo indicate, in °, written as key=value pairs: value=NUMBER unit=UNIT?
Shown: value=350 unit=°
